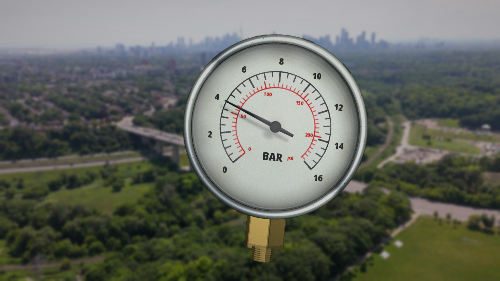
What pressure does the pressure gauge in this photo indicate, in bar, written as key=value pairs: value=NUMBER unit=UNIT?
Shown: value=4 unit=bar
